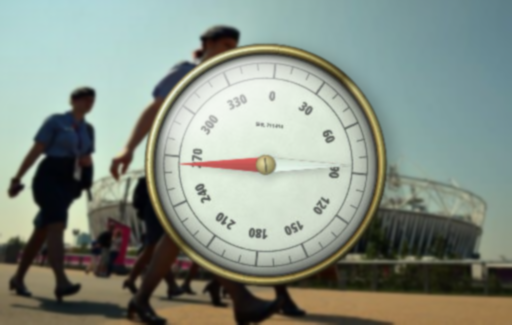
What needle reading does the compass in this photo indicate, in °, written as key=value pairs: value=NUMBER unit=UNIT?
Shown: value=265 unit=°
